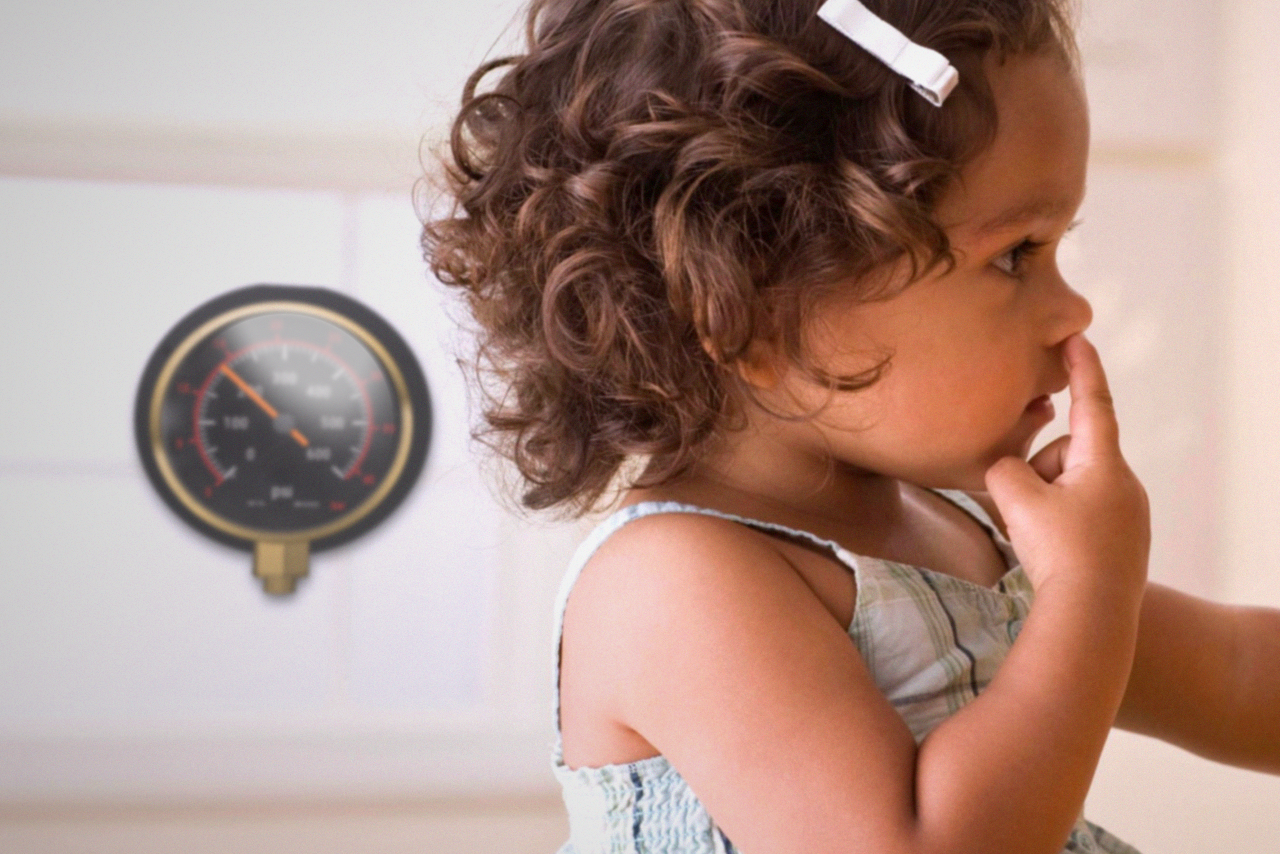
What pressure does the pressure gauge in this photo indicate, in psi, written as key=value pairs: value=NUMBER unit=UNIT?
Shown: value=200 unit=psi
